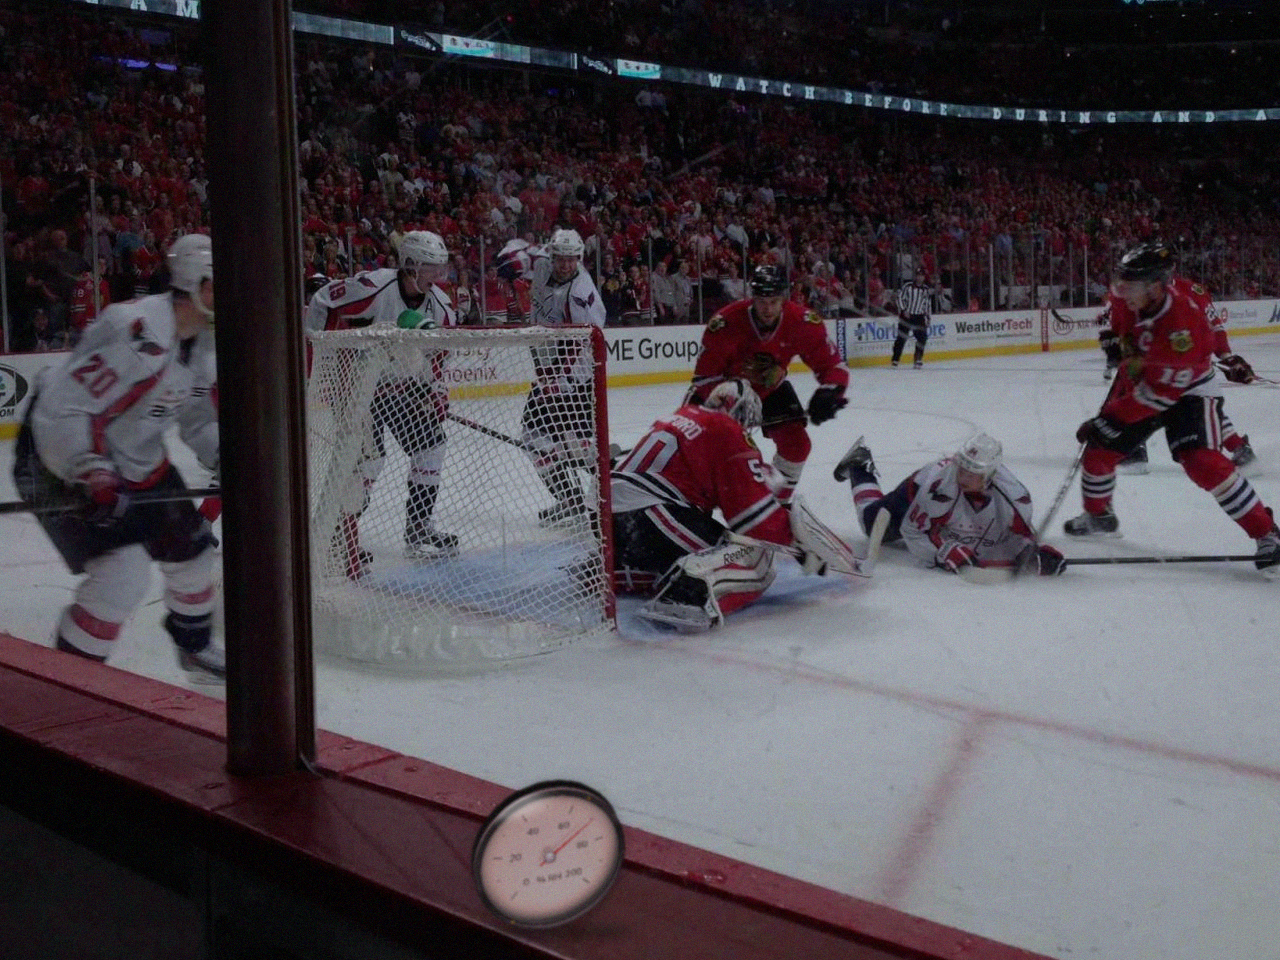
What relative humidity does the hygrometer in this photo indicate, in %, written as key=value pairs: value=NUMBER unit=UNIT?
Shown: value=70 unit=%
